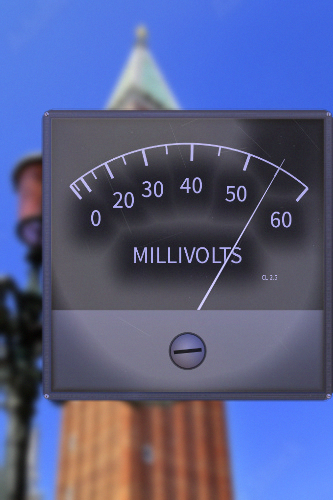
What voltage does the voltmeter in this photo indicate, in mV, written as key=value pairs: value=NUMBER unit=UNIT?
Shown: value=55 unit=mV
